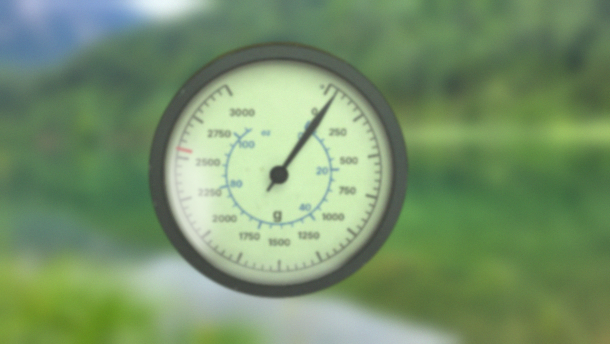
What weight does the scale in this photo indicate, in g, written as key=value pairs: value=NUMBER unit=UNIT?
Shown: value=50 unit=g
